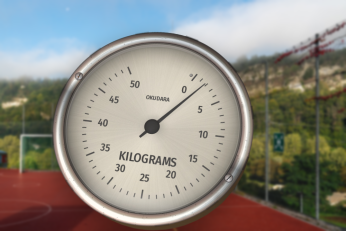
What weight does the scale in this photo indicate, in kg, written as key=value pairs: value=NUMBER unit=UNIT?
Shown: value=2 unit=kg
